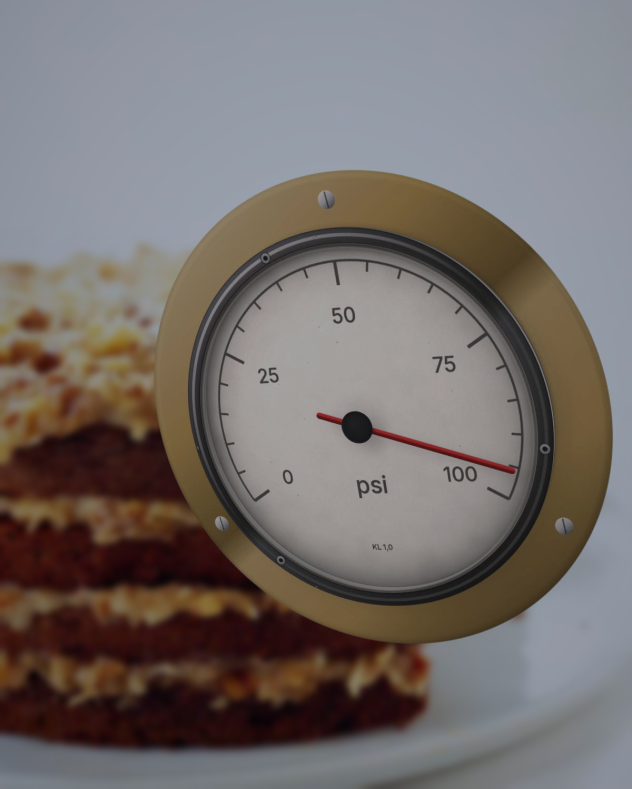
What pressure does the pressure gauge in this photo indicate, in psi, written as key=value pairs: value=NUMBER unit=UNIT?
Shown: value=95 unit=psi
